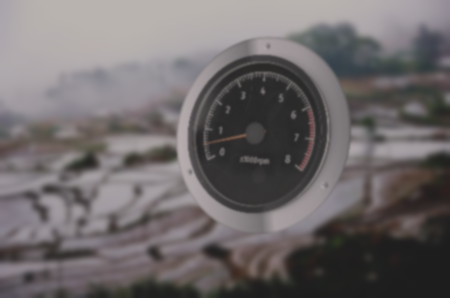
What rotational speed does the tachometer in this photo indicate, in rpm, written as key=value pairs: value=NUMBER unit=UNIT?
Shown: value=500 unit=rpm
